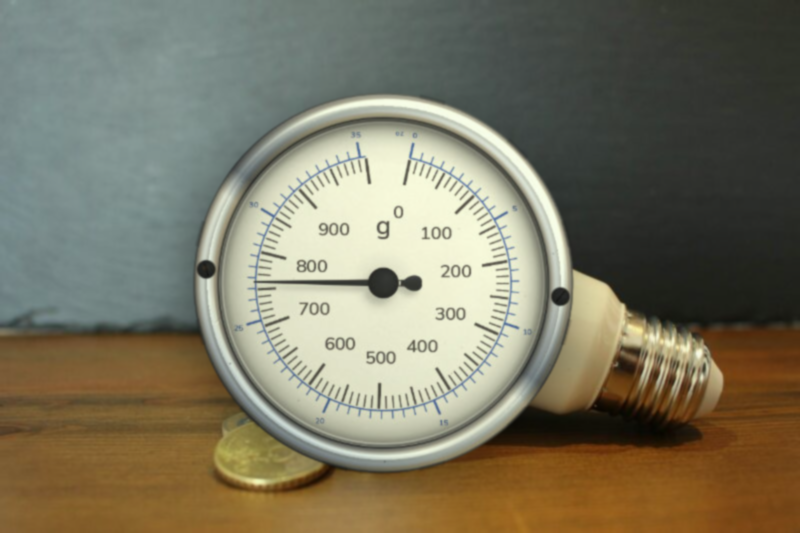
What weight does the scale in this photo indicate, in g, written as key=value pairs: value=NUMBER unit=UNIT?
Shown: value=760 unit=g
